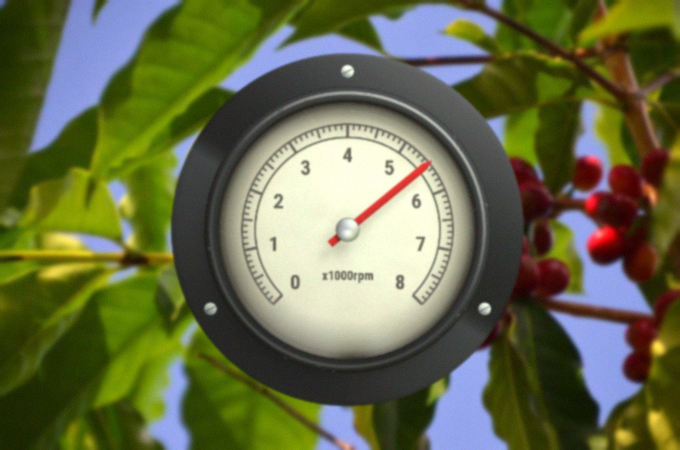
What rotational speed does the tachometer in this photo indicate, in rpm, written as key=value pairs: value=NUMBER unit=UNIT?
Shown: value=5500 unit=rpm
